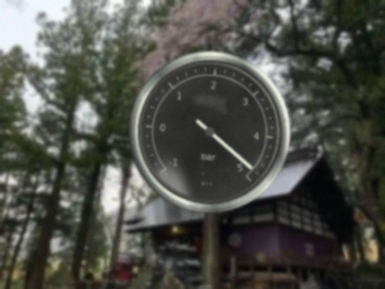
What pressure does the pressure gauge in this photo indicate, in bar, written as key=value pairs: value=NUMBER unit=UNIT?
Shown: value=4.8 unit=bar
